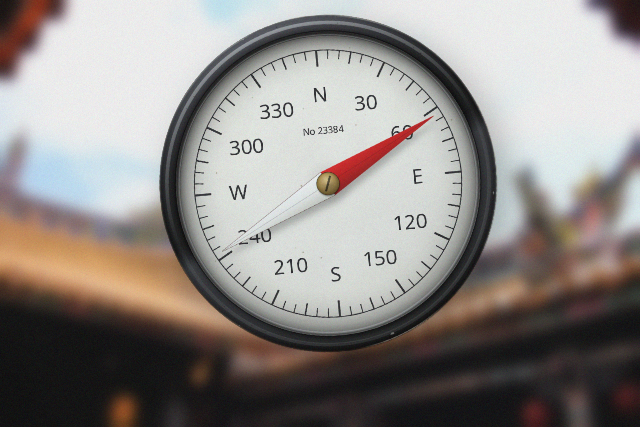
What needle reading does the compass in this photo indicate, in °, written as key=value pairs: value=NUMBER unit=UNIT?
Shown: value=62.5 unit=°
